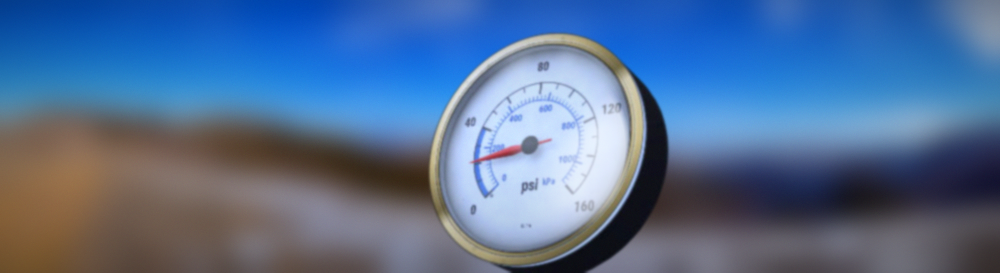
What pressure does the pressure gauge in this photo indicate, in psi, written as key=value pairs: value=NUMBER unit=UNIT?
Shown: value=20 unit=psi
